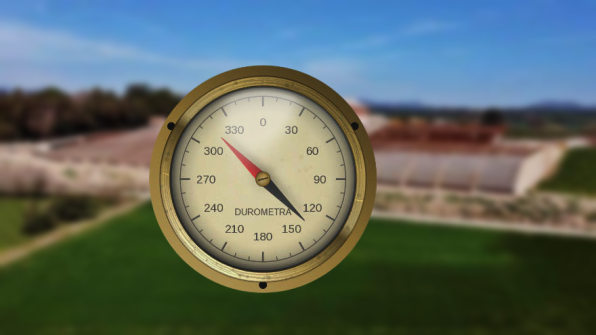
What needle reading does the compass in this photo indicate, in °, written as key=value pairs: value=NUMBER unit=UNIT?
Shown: value=315 unit=°
